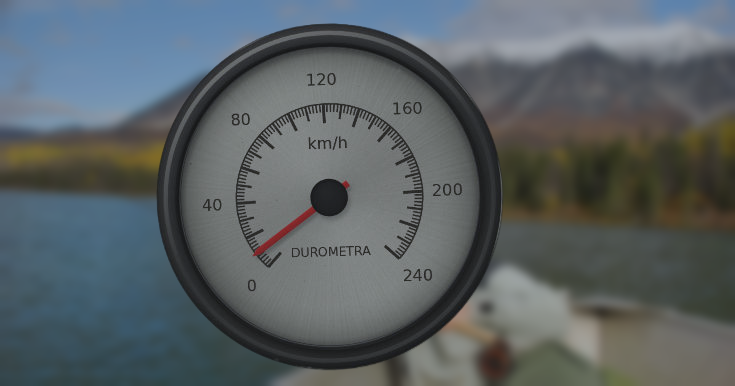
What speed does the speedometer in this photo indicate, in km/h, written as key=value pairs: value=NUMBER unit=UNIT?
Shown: value=10 unit=km/h
